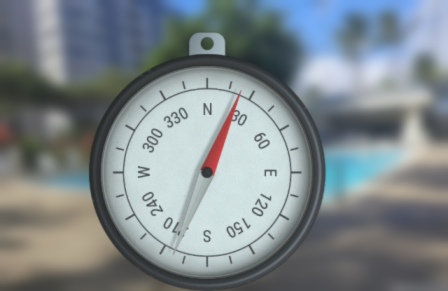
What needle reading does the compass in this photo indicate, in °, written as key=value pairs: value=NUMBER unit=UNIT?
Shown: value=22.5 unit=°
